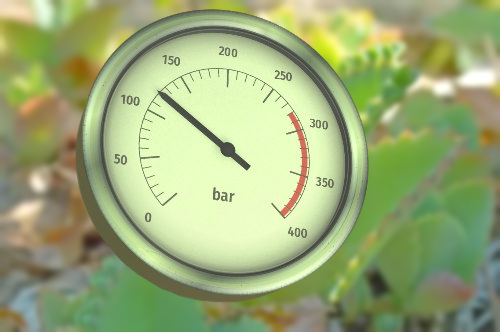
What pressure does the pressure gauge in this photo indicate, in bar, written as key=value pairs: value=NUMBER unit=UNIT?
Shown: value=120 unit=bar
